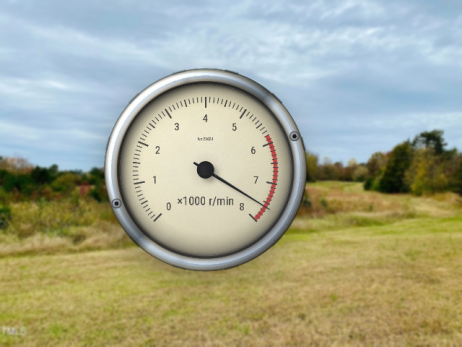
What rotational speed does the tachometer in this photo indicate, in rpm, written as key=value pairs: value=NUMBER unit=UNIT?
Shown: value=7600 unit=rpm
